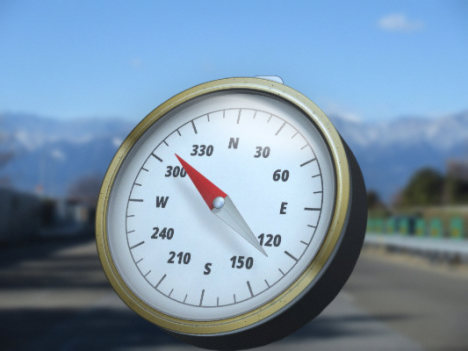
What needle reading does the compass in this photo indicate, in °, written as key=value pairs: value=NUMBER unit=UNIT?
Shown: value=310 unit=°
